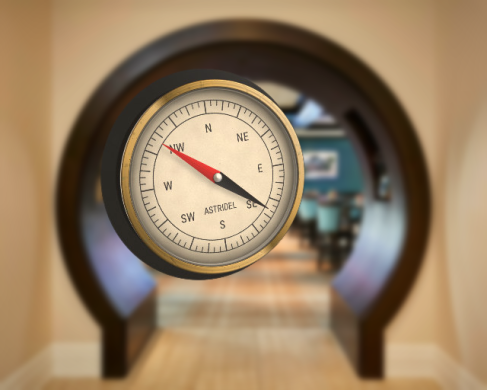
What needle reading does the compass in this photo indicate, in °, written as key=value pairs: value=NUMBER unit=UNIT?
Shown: value=310 unit=°
